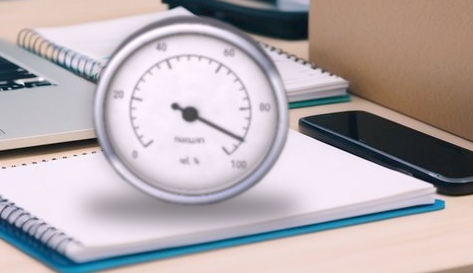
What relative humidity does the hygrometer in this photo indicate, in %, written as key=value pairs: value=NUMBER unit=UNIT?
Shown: value=92 unit=%
